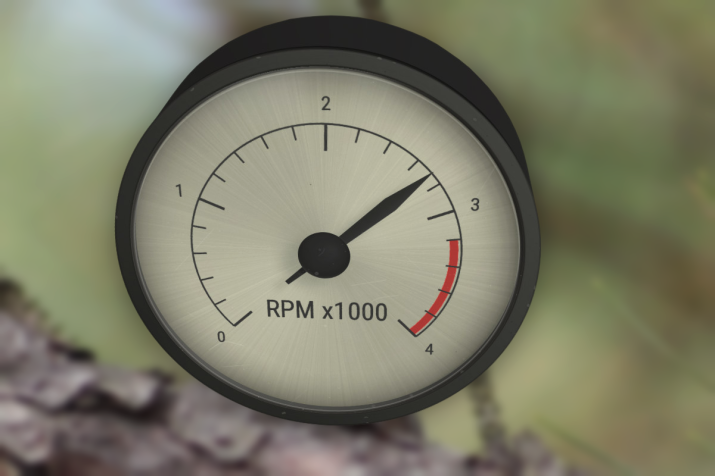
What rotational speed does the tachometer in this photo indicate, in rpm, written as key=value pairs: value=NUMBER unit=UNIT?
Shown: value=2700 unit=rpm
